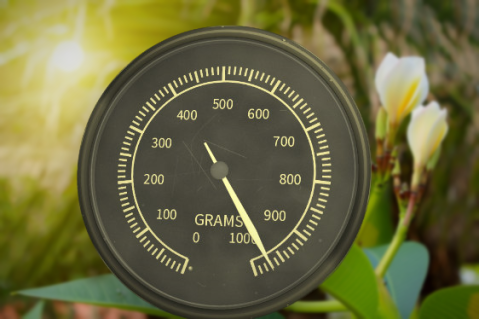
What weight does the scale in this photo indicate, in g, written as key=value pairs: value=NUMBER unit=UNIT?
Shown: value=970 unit=g
